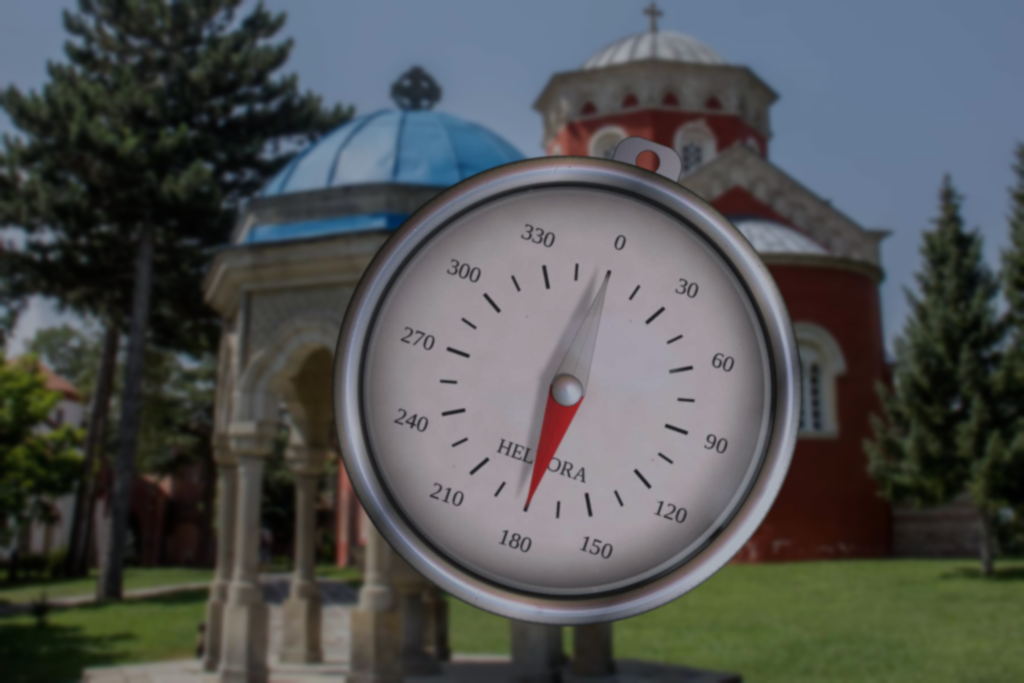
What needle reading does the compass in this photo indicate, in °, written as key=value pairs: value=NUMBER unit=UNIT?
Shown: value=180 unit=°
